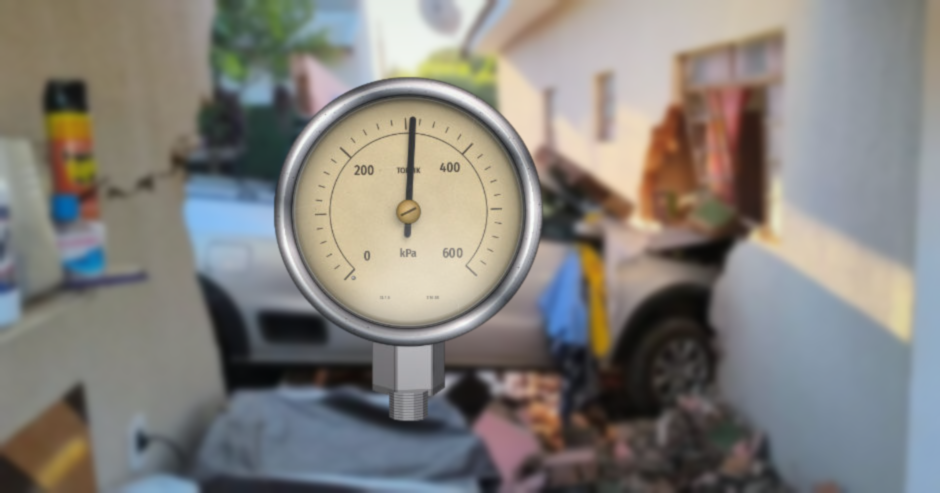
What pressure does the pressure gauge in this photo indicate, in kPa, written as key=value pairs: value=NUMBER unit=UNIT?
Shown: value=310 unit=kPa
